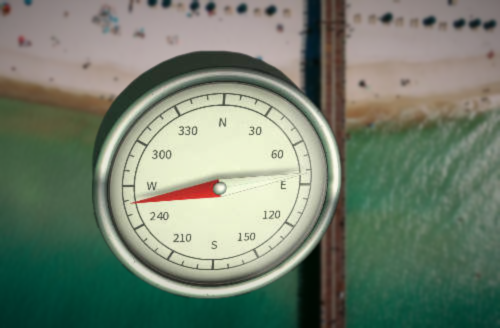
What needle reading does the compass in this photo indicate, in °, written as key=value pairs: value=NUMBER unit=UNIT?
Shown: value=260 unit=°
